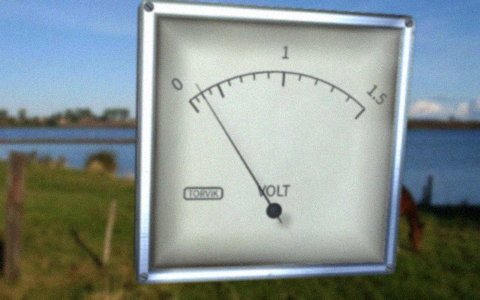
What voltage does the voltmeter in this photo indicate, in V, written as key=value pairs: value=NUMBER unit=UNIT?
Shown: value=0.3 unit=V
